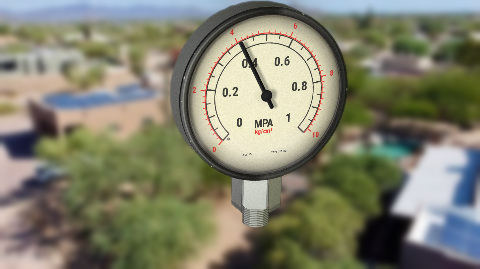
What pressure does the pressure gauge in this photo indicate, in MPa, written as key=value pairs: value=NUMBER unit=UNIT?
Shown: value=0.4 unit=MPa
